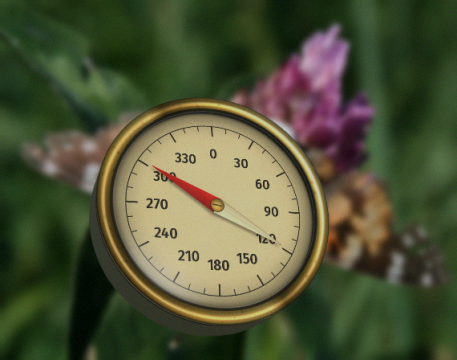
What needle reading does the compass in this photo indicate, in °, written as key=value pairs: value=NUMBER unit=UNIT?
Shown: value=300 unit=°
